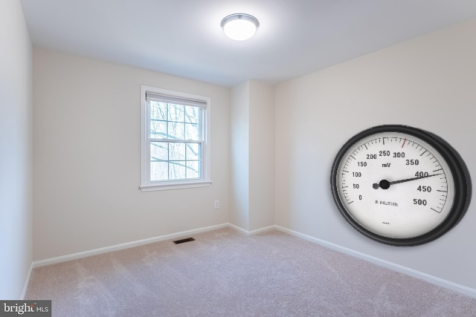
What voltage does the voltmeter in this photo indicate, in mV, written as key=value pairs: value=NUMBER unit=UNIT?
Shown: value=410 unit=mV
